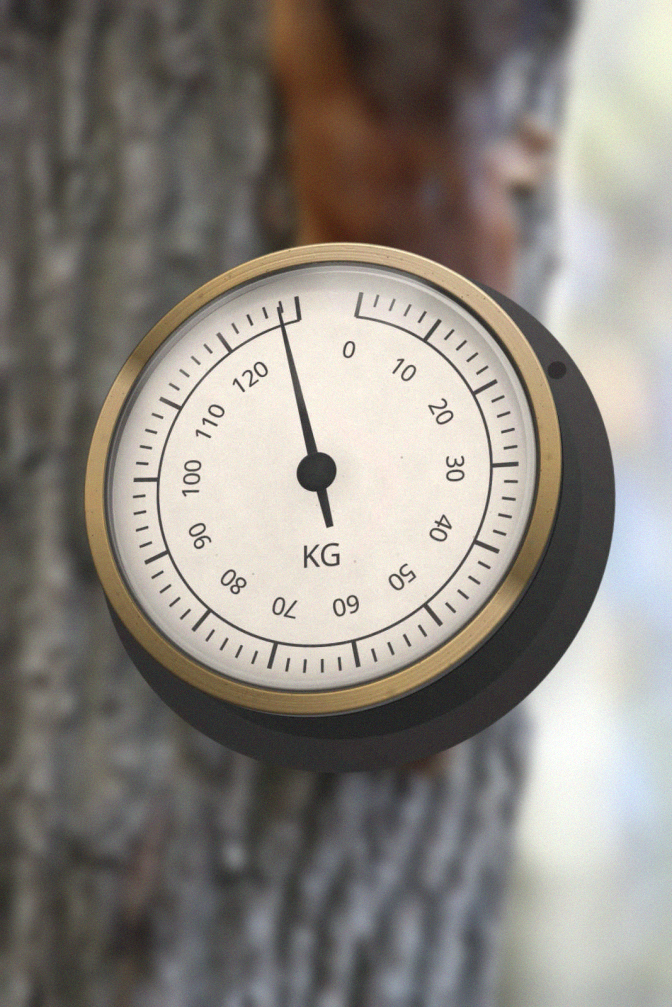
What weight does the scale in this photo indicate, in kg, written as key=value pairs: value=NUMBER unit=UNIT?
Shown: value=128 unit=kg
